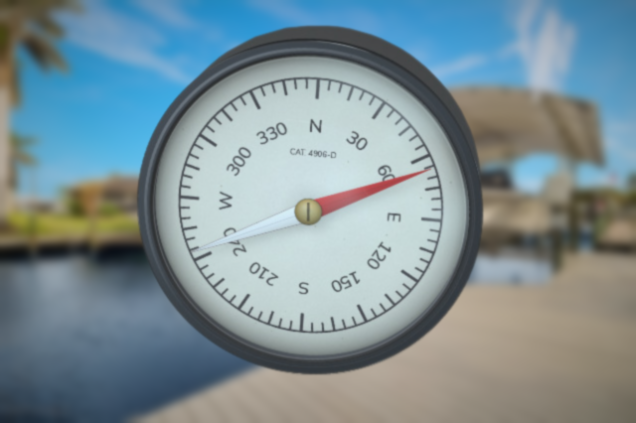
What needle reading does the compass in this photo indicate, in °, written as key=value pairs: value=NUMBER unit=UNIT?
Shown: value=65 unit=°
